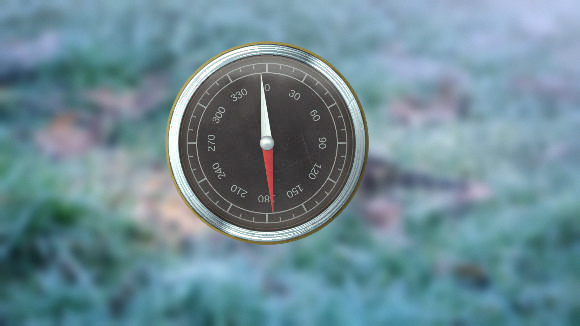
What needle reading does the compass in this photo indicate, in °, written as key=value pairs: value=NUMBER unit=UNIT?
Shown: value=175 unit=°
